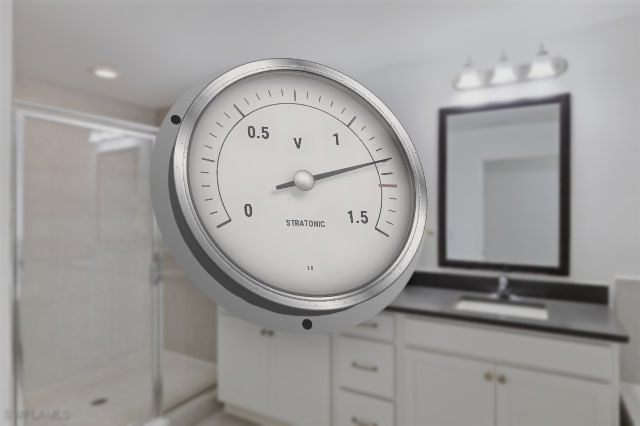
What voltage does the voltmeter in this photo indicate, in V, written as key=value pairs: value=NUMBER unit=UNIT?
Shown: value=1.2 unit=V
